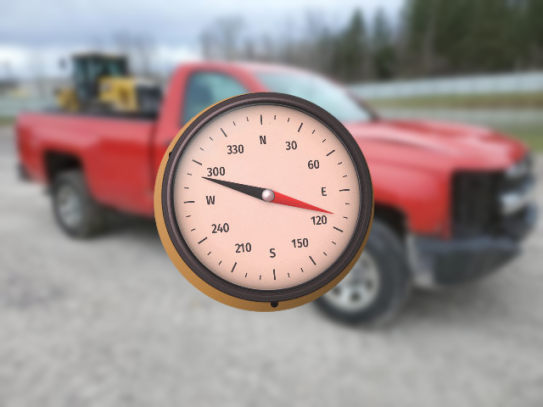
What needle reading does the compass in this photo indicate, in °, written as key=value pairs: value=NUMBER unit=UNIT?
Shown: value=110 unit=°
